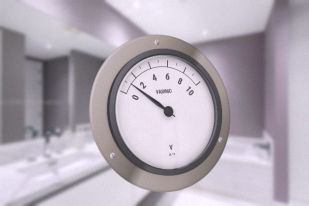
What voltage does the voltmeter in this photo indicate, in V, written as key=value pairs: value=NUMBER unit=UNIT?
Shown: value=1 unit=V
